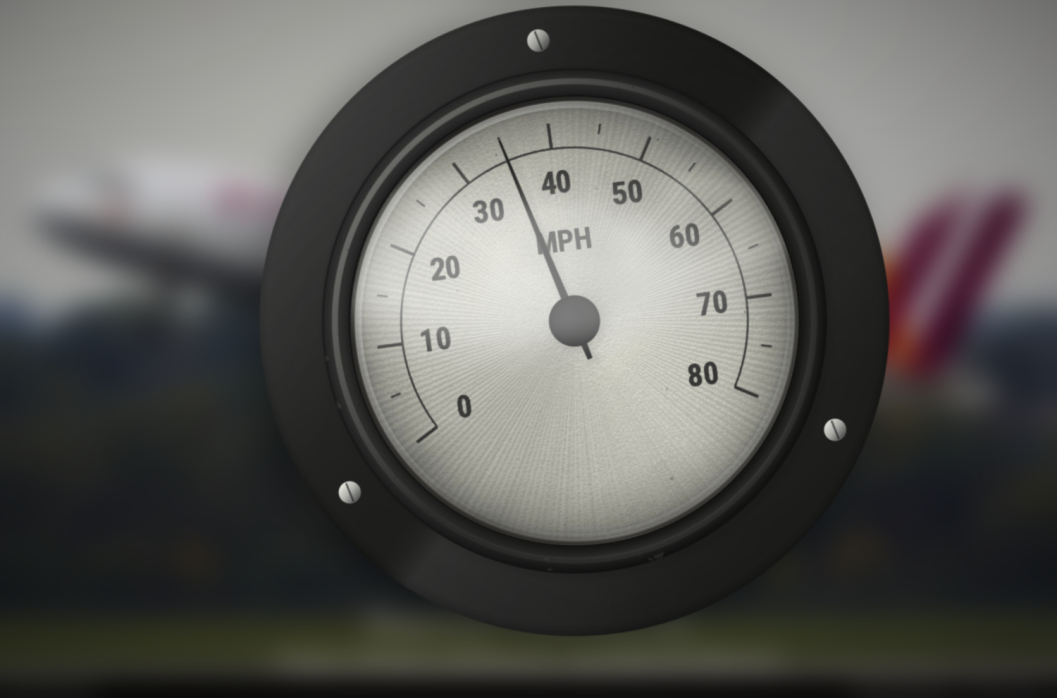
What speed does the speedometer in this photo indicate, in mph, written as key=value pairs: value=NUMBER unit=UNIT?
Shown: value=35 unit=mph
